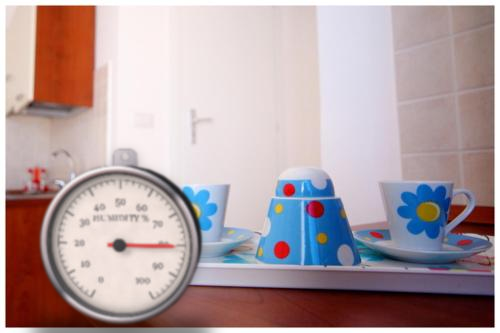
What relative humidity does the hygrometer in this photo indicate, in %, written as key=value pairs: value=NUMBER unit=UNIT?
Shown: value=80 unit=%
